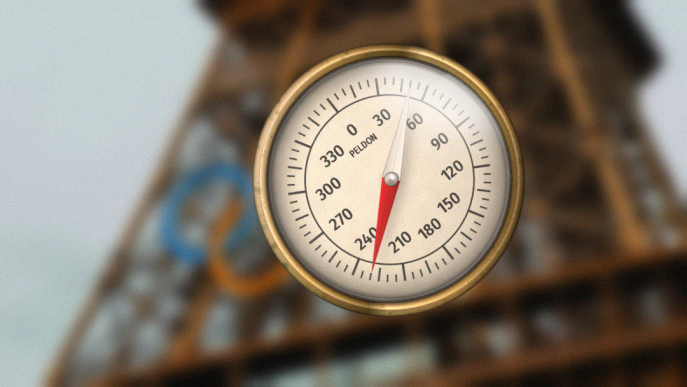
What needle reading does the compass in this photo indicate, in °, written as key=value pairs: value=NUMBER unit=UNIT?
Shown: value=230 unit=°
